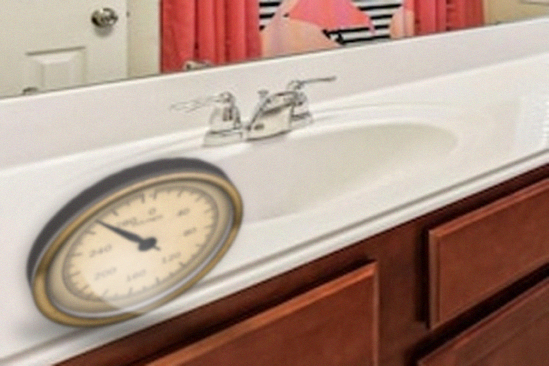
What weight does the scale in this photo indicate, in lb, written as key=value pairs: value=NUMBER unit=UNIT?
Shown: value=270 unit=lb
